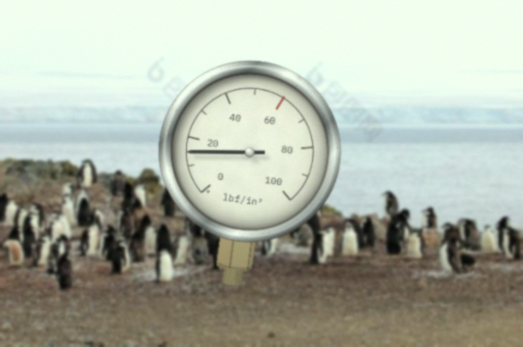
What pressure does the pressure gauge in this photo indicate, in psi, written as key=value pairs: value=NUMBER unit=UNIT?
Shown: value=15 unit=psi
